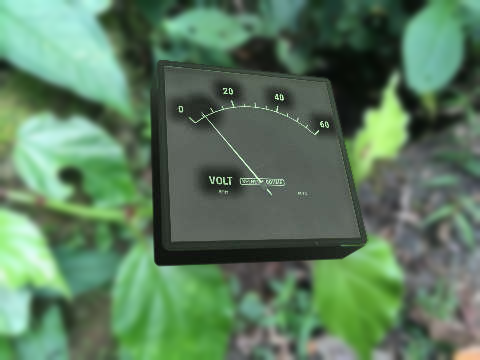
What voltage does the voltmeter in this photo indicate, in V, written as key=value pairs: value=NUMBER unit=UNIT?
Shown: value=5 unit=V
